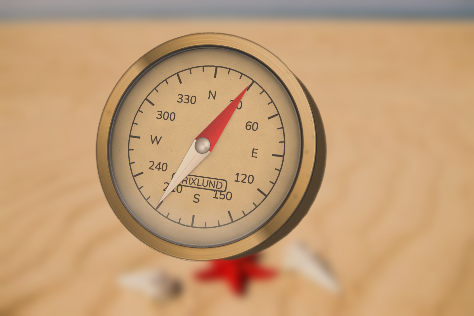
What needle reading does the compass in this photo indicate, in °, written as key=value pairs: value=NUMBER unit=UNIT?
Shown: value=30 unit=°
